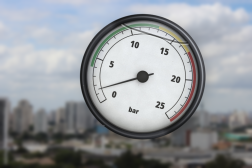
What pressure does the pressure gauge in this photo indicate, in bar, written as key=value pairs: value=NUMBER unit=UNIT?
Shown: value=1.5 unit=bar
